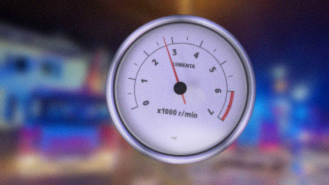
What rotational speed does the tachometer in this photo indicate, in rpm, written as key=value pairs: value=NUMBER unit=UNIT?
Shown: value=2750 unit=rpm
